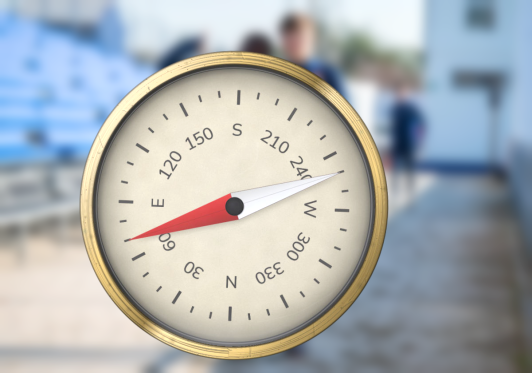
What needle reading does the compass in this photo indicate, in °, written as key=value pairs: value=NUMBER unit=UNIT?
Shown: value=70 unit=°
